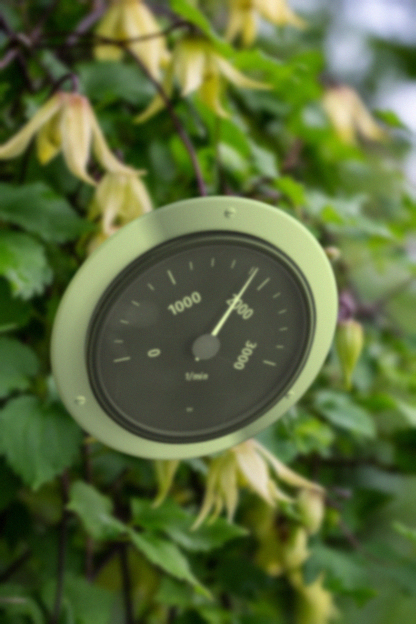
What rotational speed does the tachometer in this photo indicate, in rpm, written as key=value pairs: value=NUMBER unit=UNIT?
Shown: value=1800 unit=rpm
